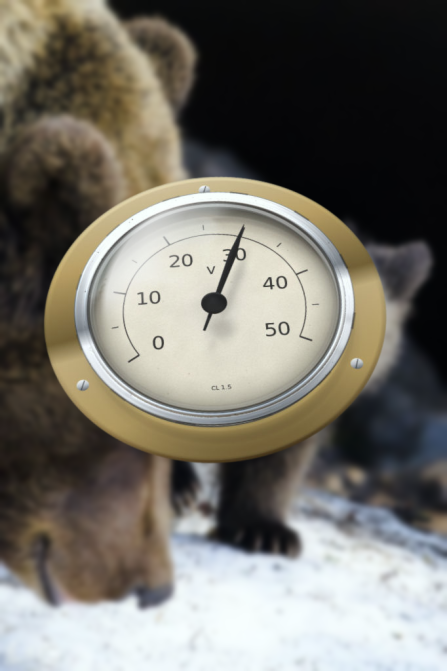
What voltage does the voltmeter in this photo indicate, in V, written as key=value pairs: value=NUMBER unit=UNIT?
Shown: value=30 unit=V
